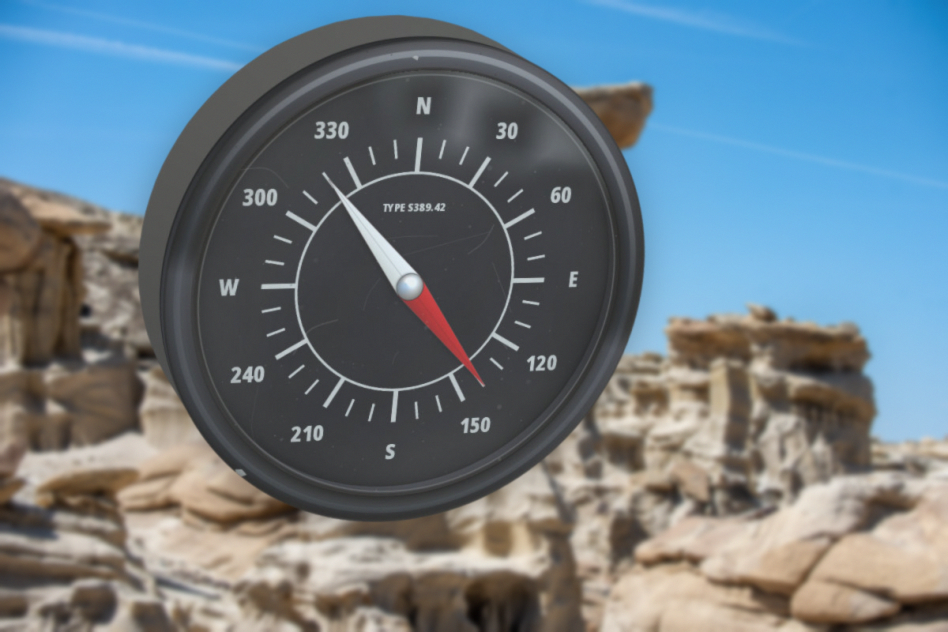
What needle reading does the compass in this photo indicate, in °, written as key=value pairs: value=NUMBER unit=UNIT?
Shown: value=140 unit=°
